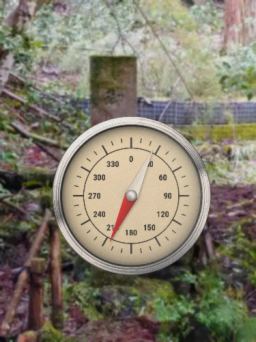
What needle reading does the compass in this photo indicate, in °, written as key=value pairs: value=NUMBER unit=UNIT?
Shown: value=205 unit=°
